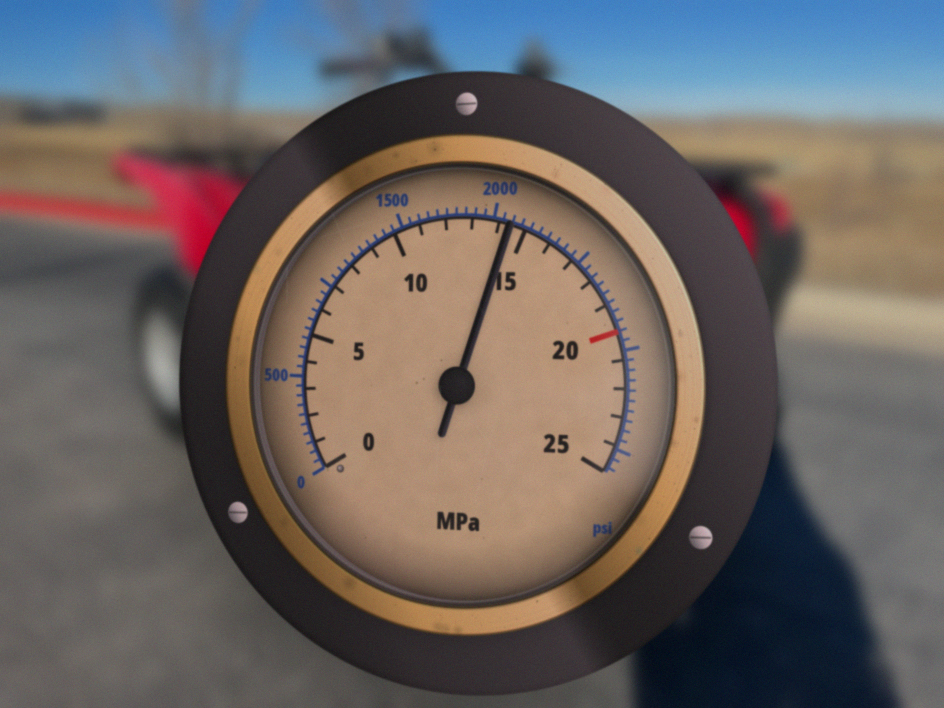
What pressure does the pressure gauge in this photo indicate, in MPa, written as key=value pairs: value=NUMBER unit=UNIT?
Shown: value=14.5 unit=MPa
